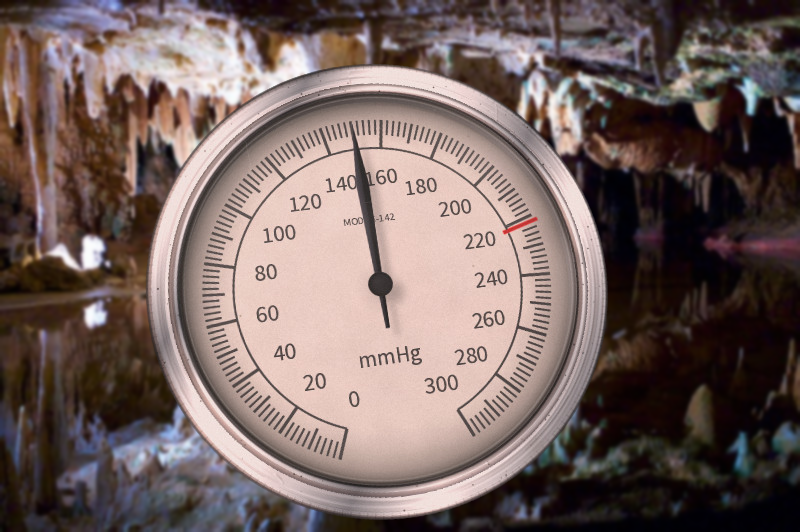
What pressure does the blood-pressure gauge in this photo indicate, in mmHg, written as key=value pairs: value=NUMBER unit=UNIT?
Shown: value=150 unit=mmHg
